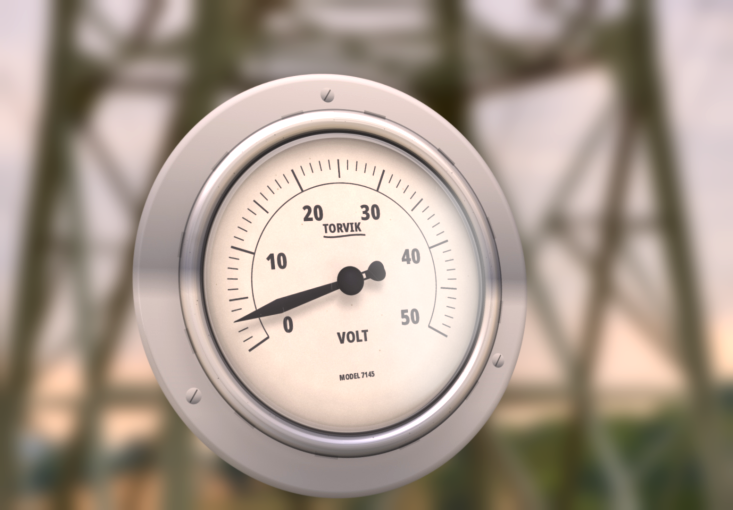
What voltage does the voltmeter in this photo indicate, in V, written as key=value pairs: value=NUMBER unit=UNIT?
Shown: value=3 unit=V
